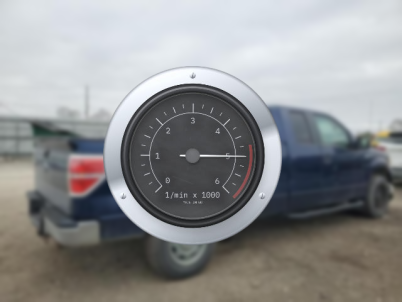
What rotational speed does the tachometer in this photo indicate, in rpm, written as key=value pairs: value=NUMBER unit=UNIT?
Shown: value=5000 unit=rpm
